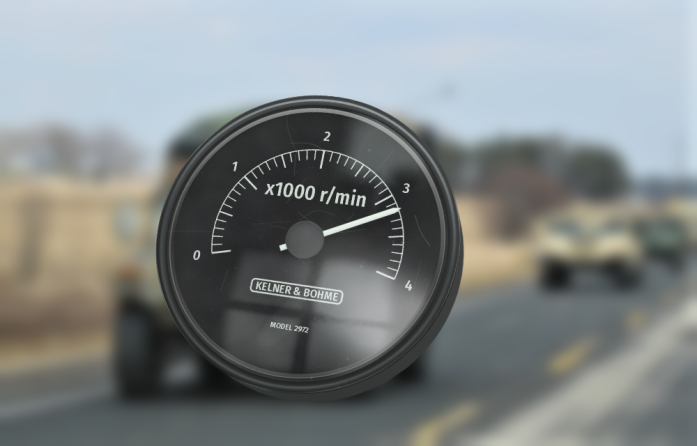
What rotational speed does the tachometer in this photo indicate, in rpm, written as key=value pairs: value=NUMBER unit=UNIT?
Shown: value=3200 unit=rpm
